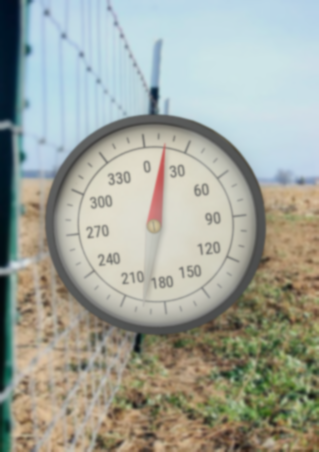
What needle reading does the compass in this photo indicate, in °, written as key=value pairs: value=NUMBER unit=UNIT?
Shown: value=15 unit=°
